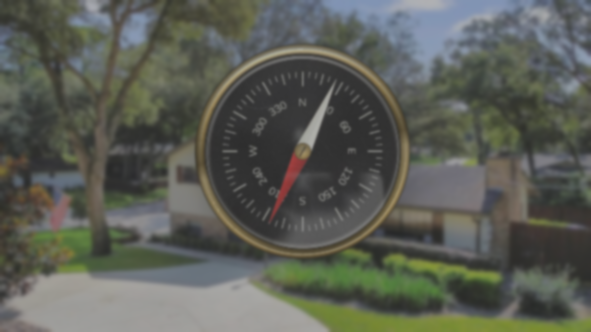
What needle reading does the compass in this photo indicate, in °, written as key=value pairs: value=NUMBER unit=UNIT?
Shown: value=205 unit=°
